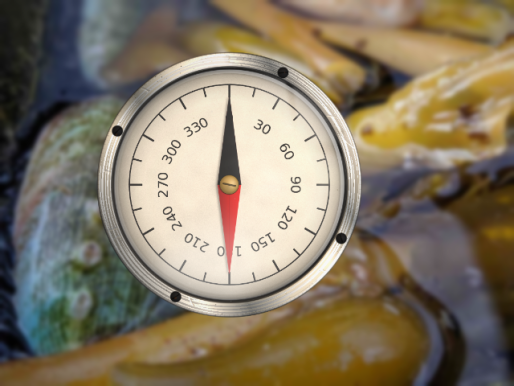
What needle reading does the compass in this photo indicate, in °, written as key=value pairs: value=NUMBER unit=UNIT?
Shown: value=180 unit=°
